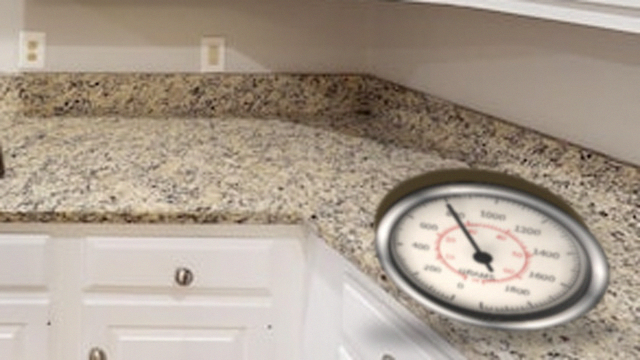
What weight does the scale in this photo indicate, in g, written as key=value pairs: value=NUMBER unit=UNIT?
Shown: value=800 unit=g
